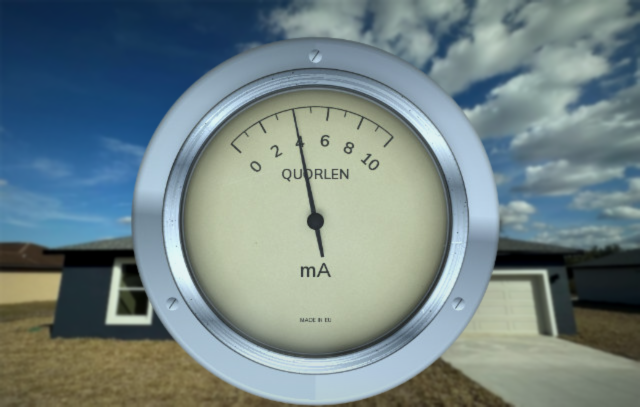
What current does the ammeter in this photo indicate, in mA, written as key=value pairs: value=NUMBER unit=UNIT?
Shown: value=4 unit=mA
